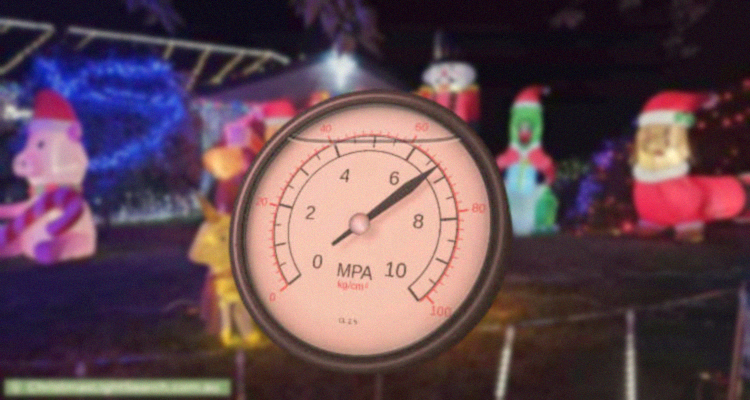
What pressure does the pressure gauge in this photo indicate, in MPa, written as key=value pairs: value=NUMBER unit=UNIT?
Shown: value=6.75 unit=MPa
